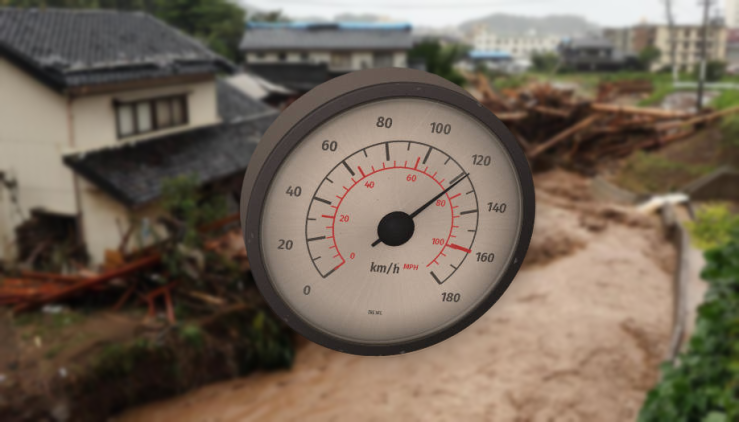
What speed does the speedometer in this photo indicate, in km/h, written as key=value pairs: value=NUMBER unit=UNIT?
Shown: value=120 unit=km/h
